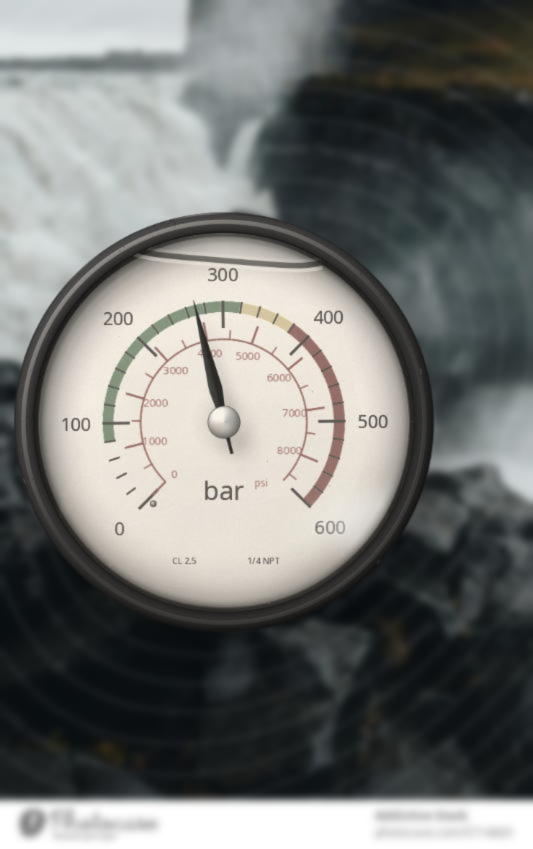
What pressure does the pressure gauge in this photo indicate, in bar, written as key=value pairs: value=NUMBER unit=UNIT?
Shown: value=270 unit=bar
